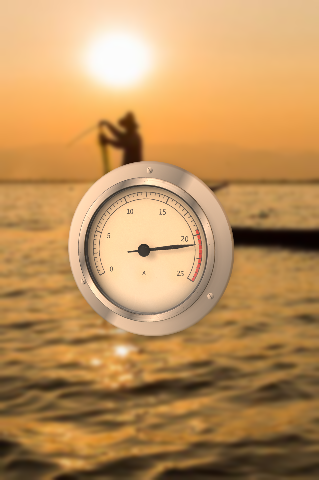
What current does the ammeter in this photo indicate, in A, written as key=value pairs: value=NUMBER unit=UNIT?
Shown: value=21 unit=A
